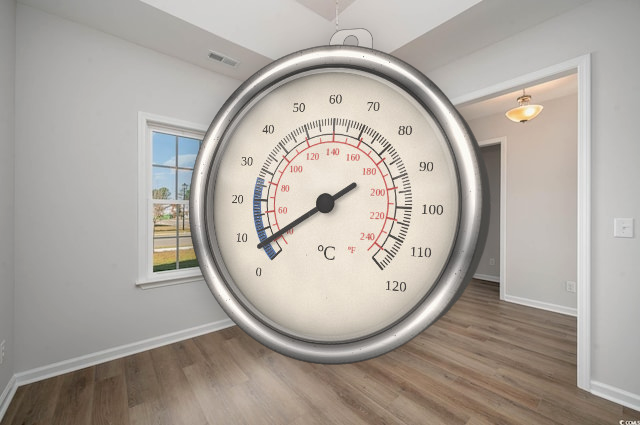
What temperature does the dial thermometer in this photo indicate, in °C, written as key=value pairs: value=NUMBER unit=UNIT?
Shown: value=5 unit=°C
